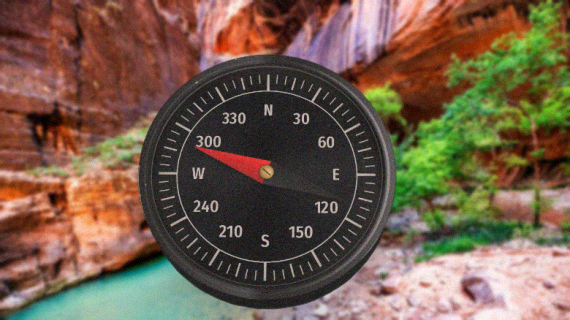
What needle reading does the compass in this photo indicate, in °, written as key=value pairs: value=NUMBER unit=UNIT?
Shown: value=290 unit=°
